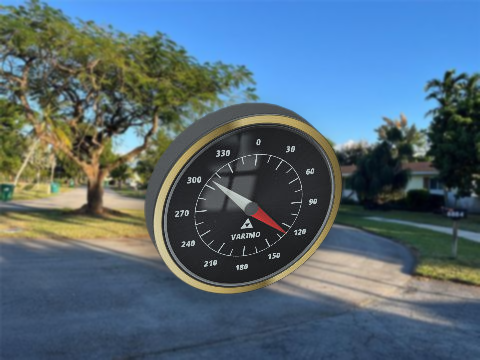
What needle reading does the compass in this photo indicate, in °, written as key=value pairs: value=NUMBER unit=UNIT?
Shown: value=127.5 unit=°
